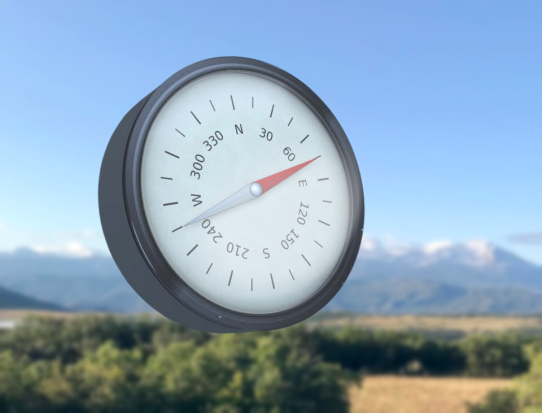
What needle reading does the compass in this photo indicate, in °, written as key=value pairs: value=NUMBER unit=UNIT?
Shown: value=75 unit=°
